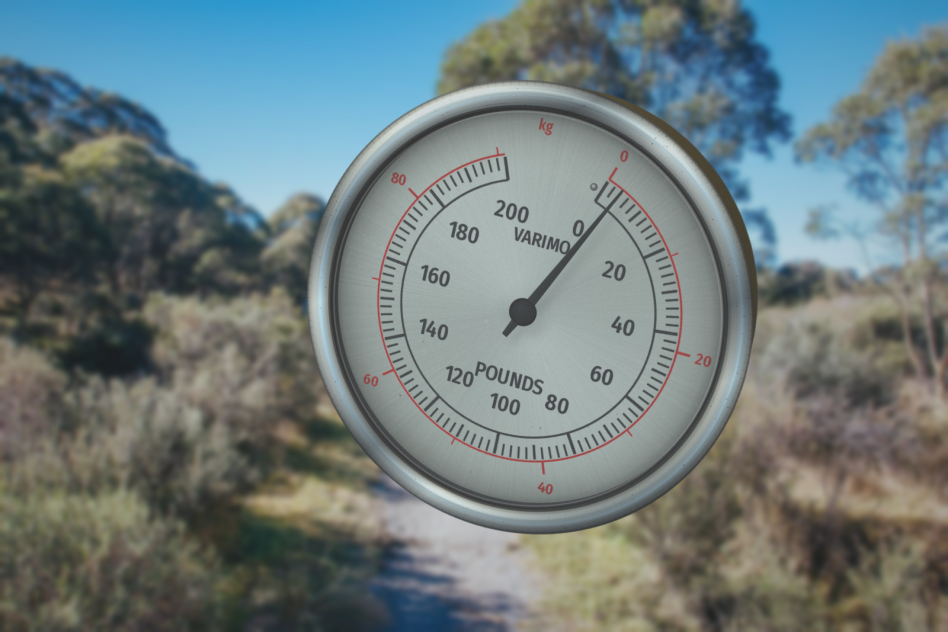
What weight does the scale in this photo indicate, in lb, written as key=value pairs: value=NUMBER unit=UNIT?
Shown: value=4 unit=lb
